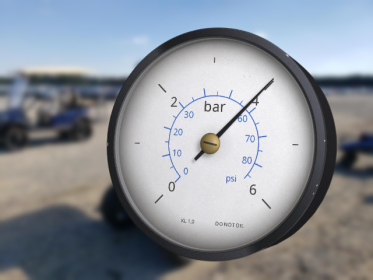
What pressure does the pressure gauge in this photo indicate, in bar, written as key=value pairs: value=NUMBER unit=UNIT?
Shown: value=4 unit=bar
